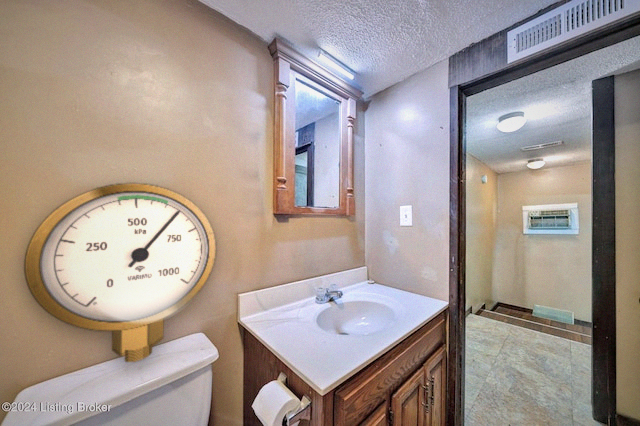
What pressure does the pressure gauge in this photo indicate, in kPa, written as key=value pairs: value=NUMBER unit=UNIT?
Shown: value=650 unit=kPa
